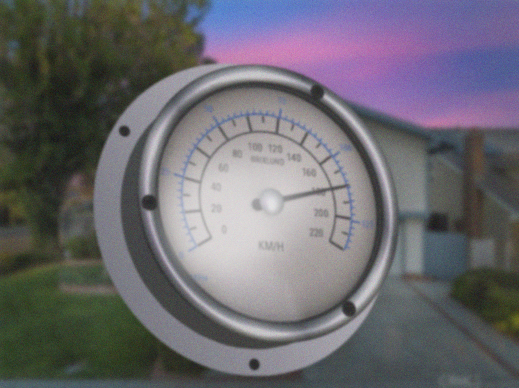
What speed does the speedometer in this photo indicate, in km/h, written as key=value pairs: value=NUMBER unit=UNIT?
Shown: value=180 unit=km/h
